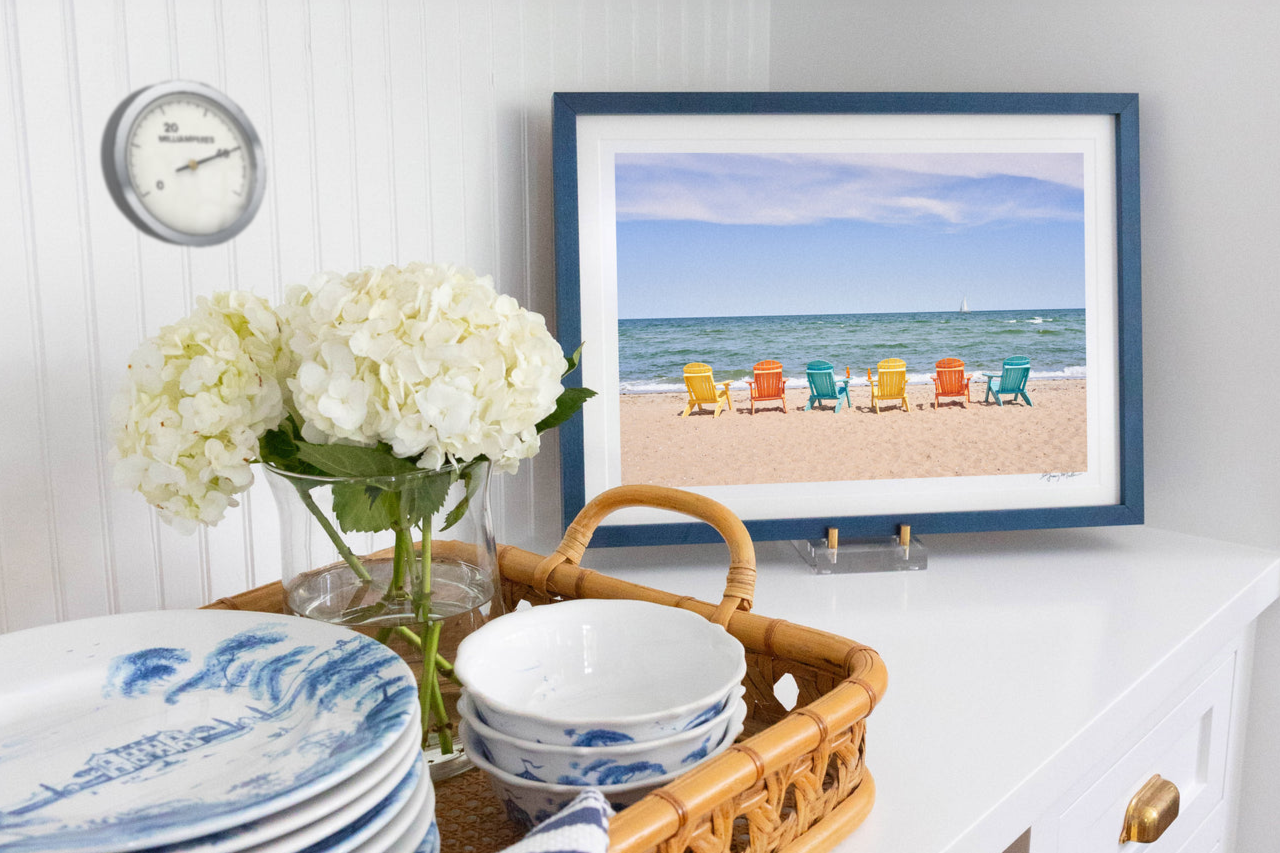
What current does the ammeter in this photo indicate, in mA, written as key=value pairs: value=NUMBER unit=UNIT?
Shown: value=40 unit=mA
